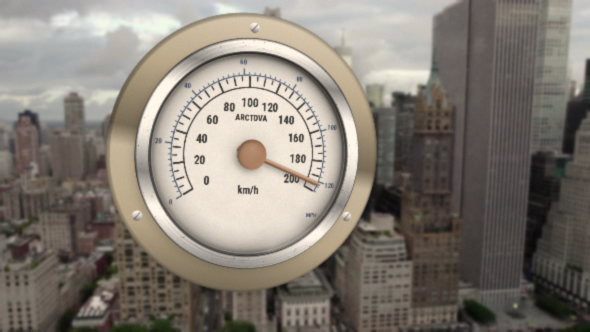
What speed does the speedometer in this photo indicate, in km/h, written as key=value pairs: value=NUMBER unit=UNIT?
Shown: value=195 unit=km/h
